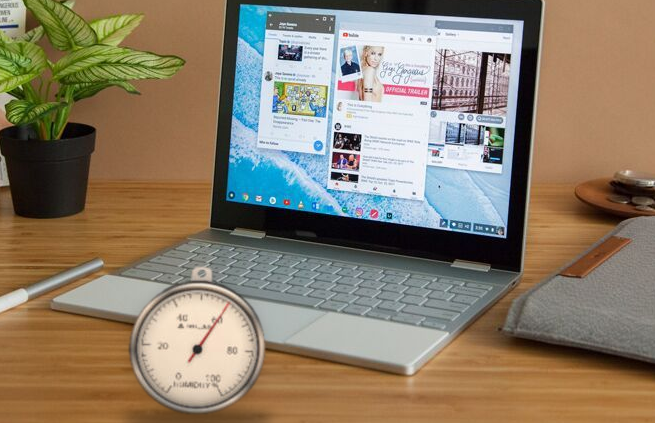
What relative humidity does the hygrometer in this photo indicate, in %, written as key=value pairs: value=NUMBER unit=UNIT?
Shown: value=60 unit=%
